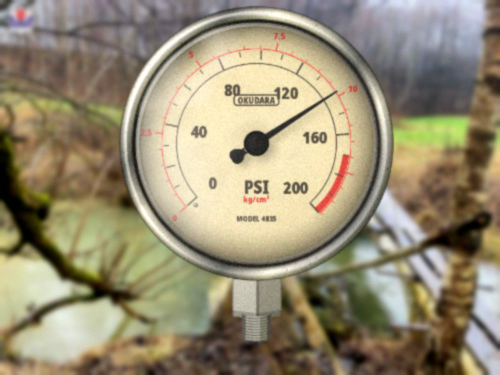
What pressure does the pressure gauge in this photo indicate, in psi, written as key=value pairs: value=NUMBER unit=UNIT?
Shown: value=140 unit=psi
